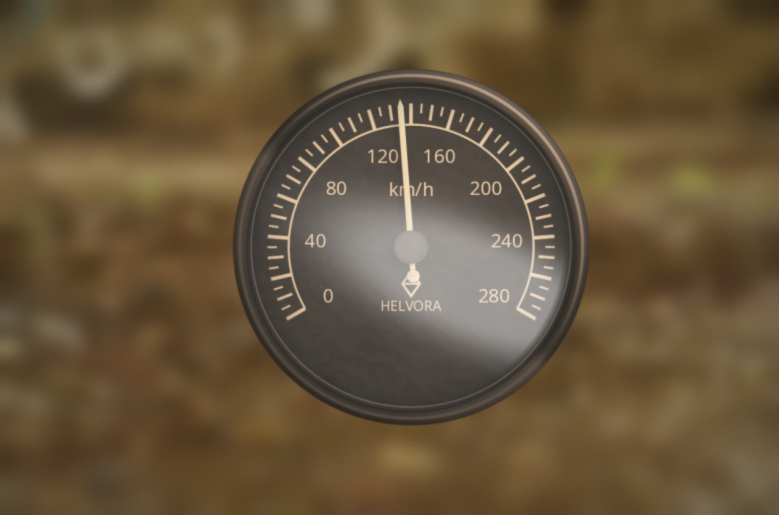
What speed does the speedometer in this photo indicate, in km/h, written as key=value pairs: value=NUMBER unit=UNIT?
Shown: value=135 unit=km/h
